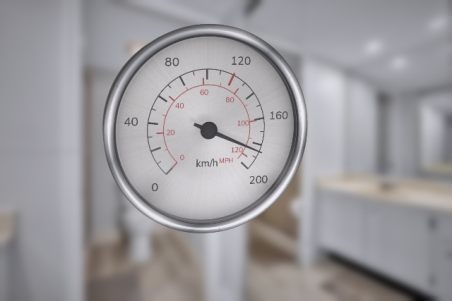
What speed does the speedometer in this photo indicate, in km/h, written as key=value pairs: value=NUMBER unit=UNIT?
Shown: value=185 unit=km/h
